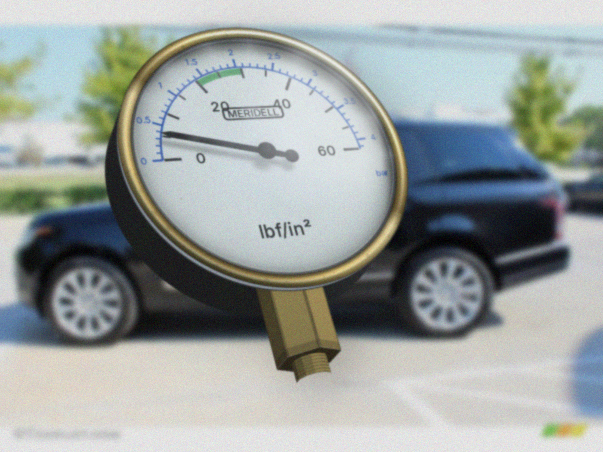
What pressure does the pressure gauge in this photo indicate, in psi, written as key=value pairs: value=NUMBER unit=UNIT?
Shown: value=5 unit=psi
